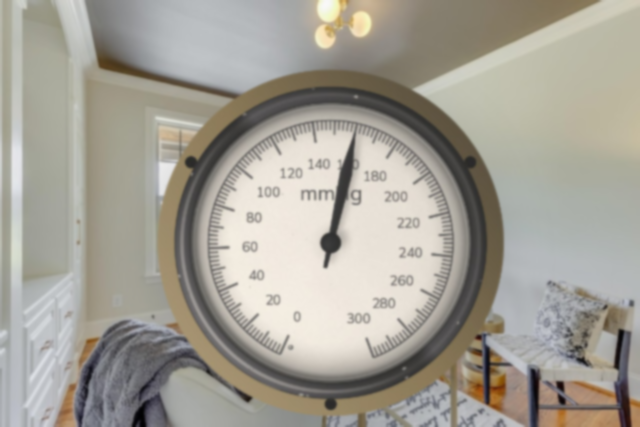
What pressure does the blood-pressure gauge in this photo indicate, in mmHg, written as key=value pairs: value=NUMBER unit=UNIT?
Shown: value=160 unit=mmHg
